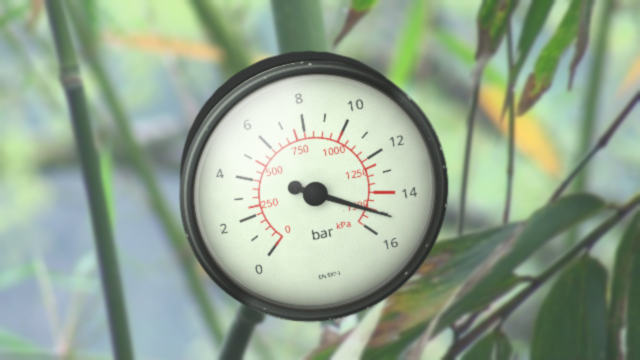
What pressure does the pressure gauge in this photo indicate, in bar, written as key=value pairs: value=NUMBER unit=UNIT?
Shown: value=15 unit=bar
